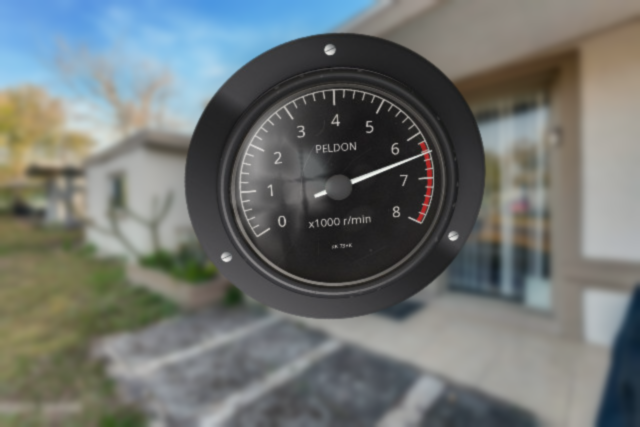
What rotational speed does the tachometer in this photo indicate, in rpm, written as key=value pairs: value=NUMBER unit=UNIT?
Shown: value=6400 unit=rpm
